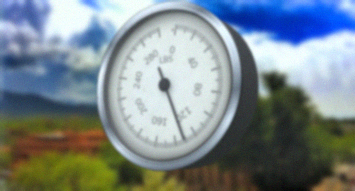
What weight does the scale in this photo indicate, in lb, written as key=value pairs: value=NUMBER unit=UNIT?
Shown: value=130 unit=lb
